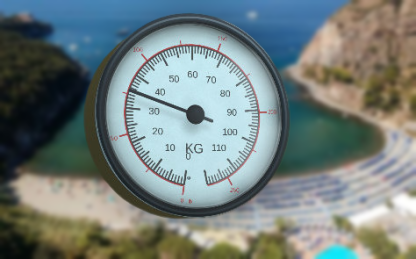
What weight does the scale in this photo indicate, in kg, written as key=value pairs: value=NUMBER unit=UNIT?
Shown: value=35 unit=kg
